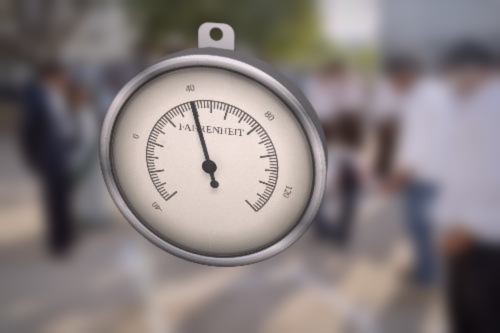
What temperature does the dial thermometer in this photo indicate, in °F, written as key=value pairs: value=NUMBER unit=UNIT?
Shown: value=40 unit=°F
